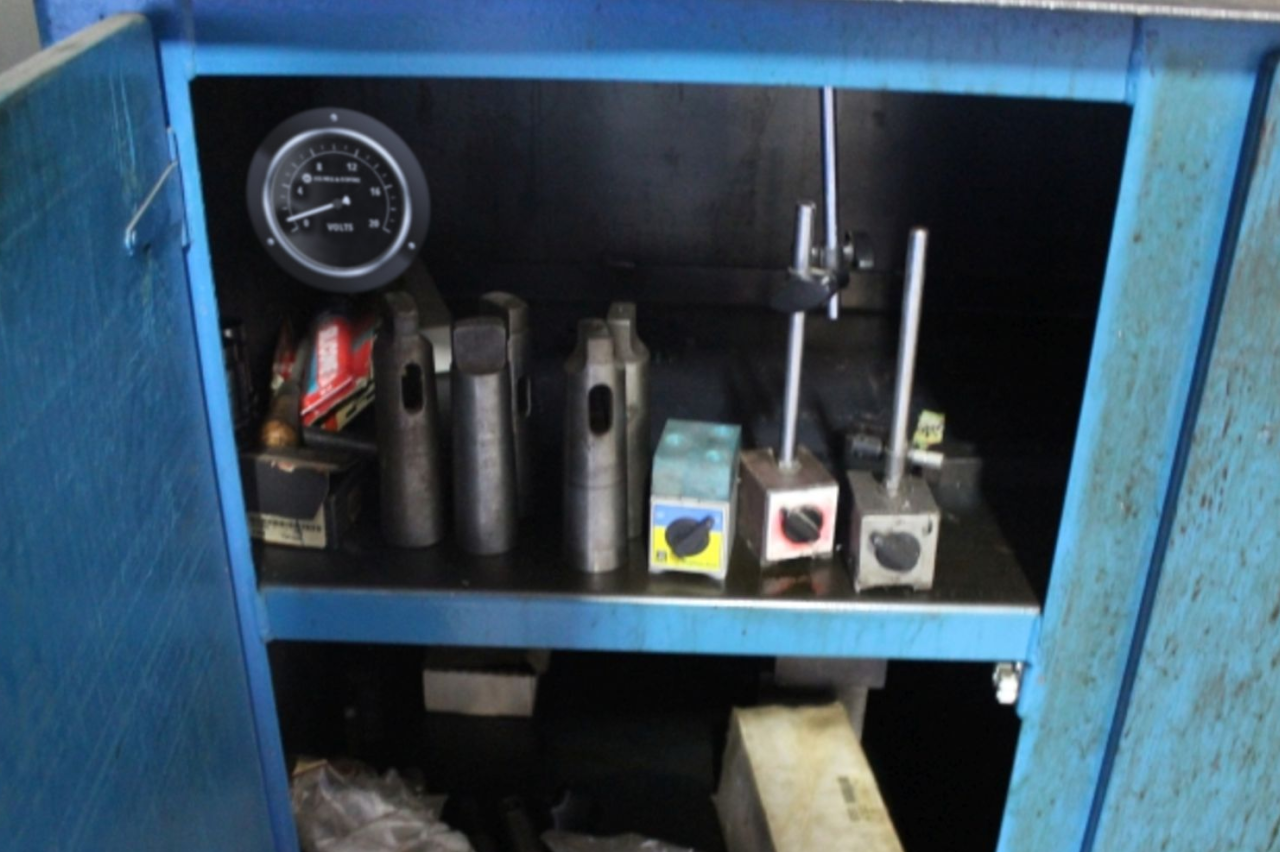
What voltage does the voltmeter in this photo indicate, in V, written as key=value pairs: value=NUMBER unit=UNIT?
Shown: value=1 unit=V
